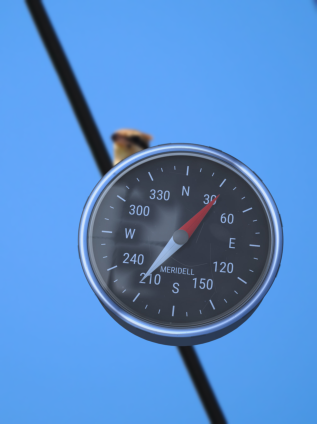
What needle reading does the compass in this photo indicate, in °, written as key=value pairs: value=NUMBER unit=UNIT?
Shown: value=35 unit=°
